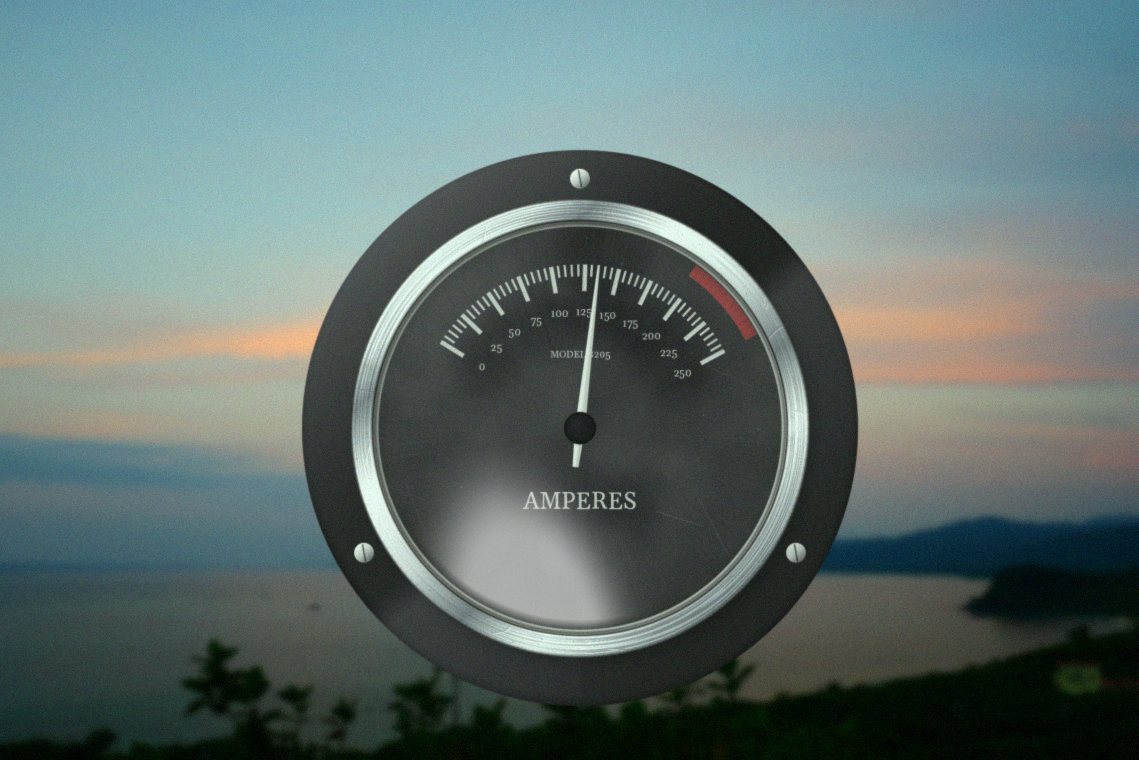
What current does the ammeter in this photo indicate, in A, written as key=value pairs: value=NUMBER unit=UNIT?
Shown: value=135 unit=A
